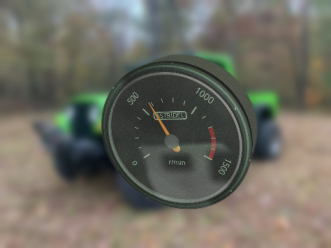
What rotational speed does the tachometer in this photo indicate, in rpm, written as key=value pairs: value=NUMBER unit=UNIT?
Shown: value=600 unit=rpm
